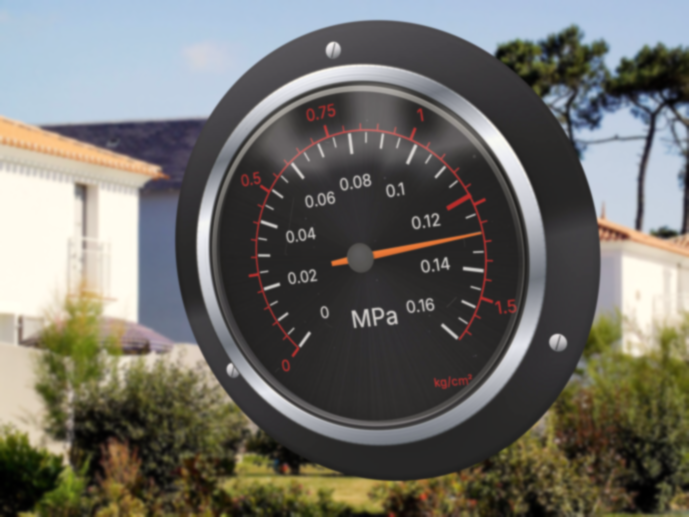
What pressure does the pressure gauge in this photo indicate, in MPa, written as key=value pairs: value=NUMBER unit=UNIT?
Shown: value=0.13 unit=MPa
